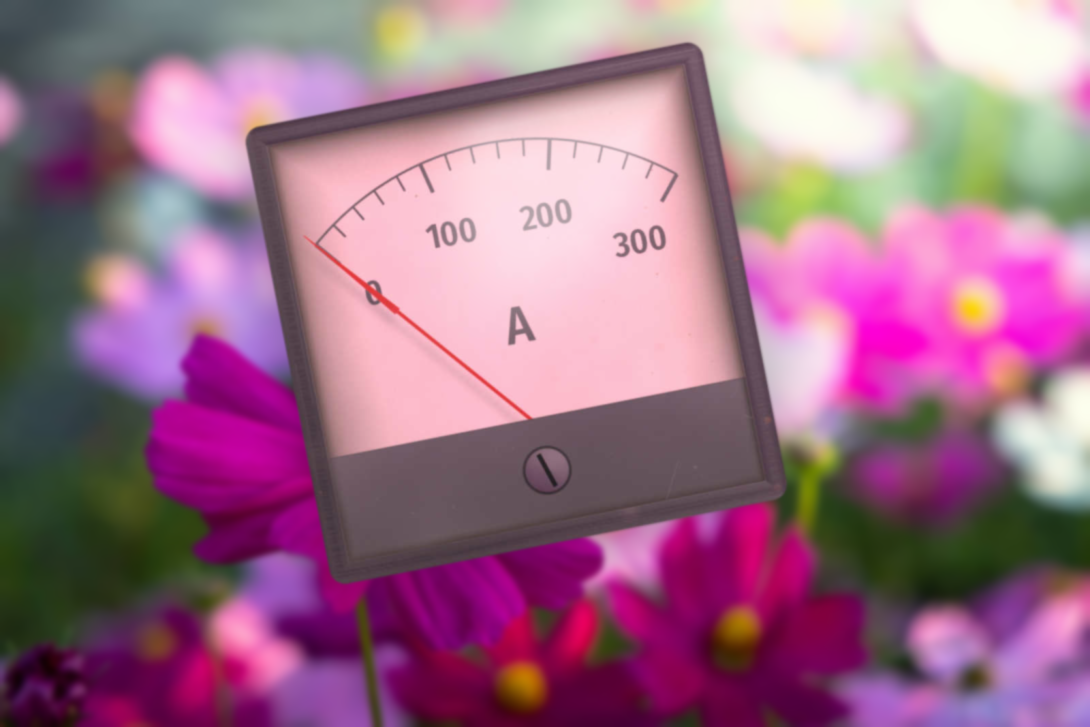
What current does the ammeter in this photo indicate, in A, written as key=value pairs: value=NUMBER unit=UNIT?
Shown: value=0 unit=A
